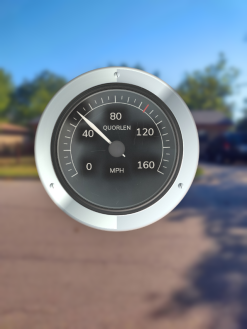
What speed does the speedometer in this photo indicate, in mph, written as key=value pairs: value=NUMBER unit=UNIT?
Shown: value=50 unit=mph
